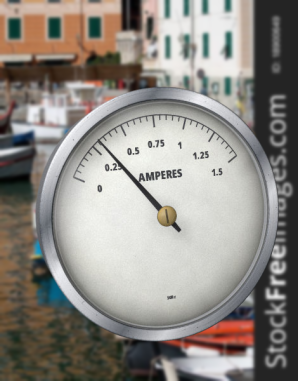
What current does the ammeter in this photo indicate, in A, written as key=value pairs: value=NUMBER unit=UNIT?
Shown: value=0.3 unit=A
